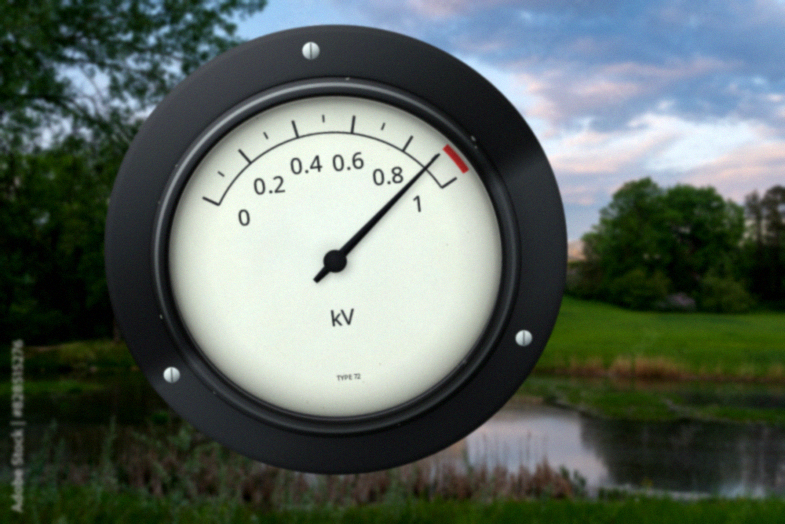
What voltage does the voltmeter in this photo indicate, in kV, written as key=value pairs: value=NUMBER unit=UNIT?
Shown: value=0.9 unit=kV
